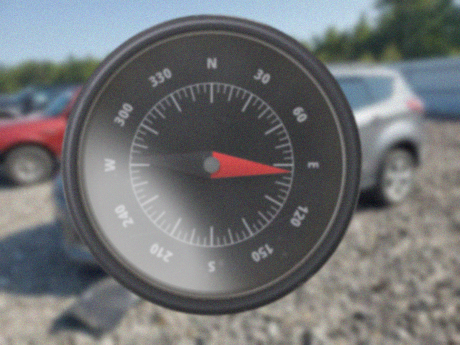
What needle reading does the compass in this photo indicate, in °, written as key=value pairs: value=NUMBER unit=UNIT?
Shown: value=95 unit=°
